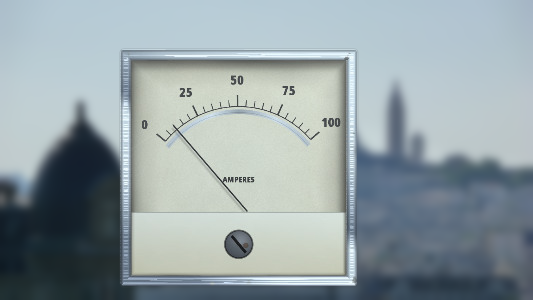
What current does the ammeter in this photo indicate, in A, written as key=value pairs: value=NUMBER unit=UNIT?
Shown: value=10 unit=A
